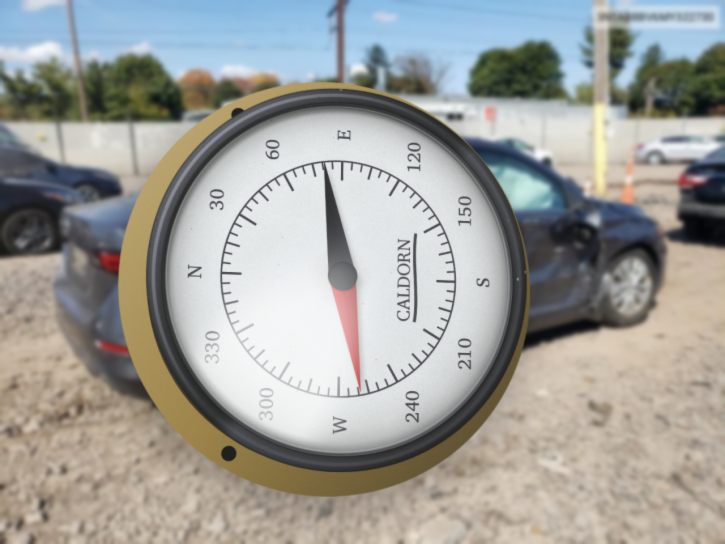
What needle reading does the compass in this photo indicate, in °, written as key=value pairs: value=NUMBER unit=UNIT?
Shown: value=260 unit=°
